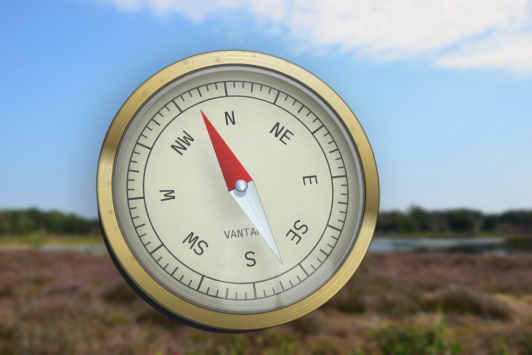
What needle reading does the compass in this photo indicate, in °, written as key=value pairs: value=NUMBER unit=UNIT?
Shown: value=340 unit=°
